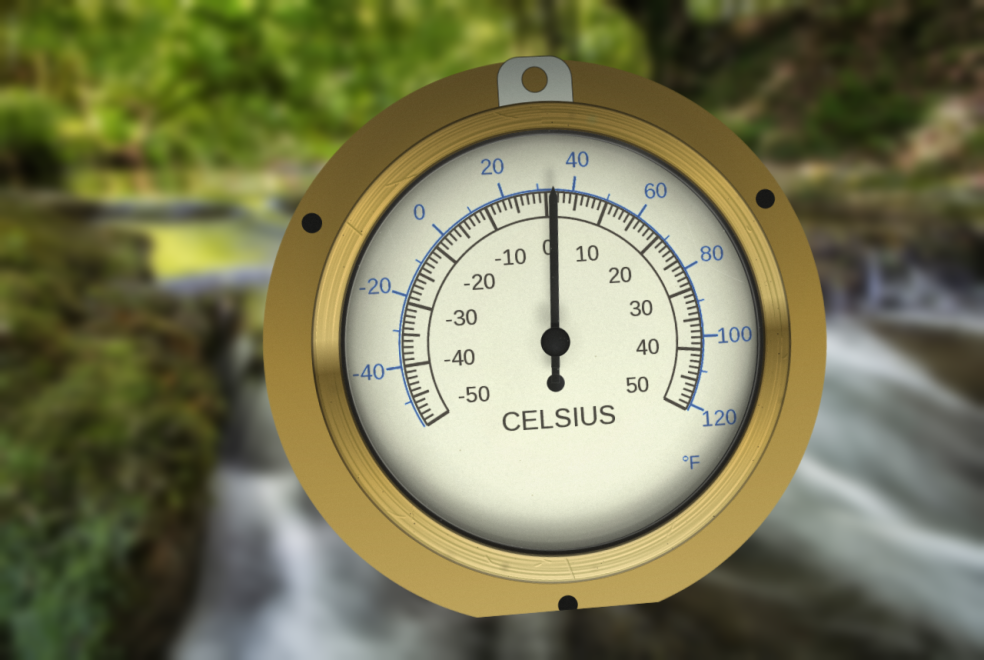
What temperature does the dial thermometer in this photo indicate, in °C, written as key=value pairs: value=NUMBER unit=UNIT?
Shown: value=1 unit=°C
